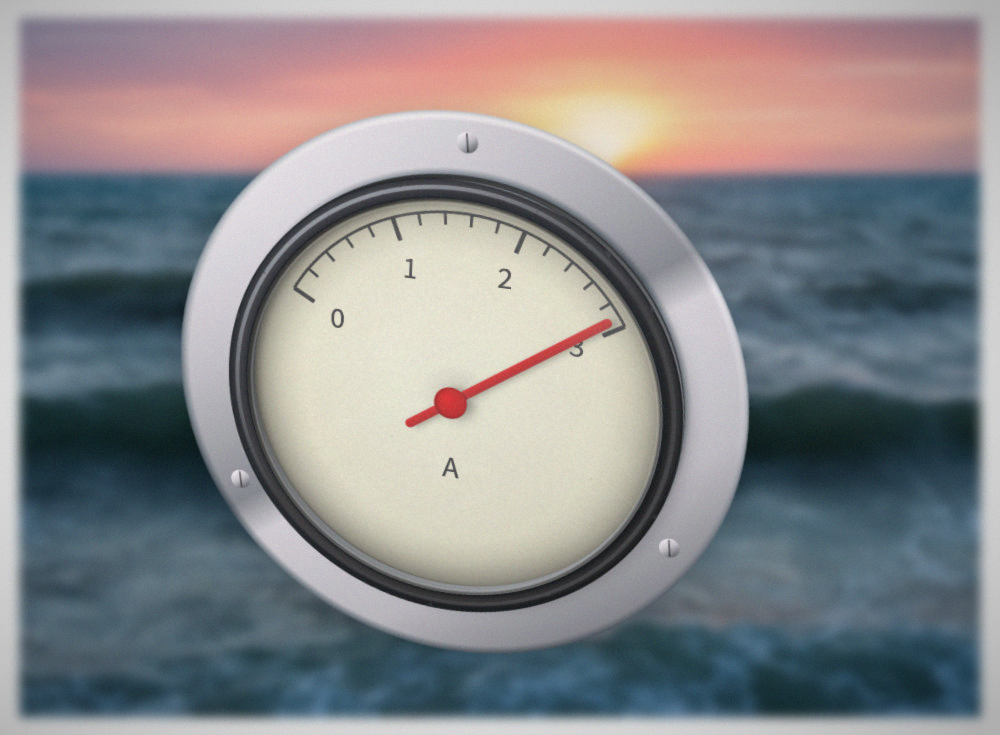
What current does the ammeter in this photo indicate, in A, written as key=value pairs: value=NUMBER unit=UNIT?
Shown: value=2.9 unit=A
